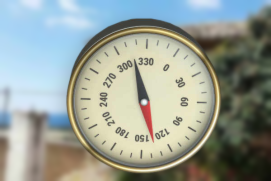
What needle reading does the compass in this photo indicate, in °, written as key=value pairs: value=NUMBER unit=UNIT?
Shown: value=135 unit=°
